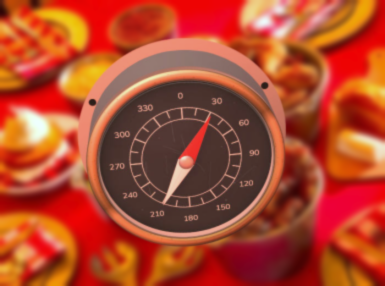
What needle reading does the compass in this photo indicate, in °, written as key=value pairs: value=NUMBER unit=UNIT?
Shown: value=30 unit=°
